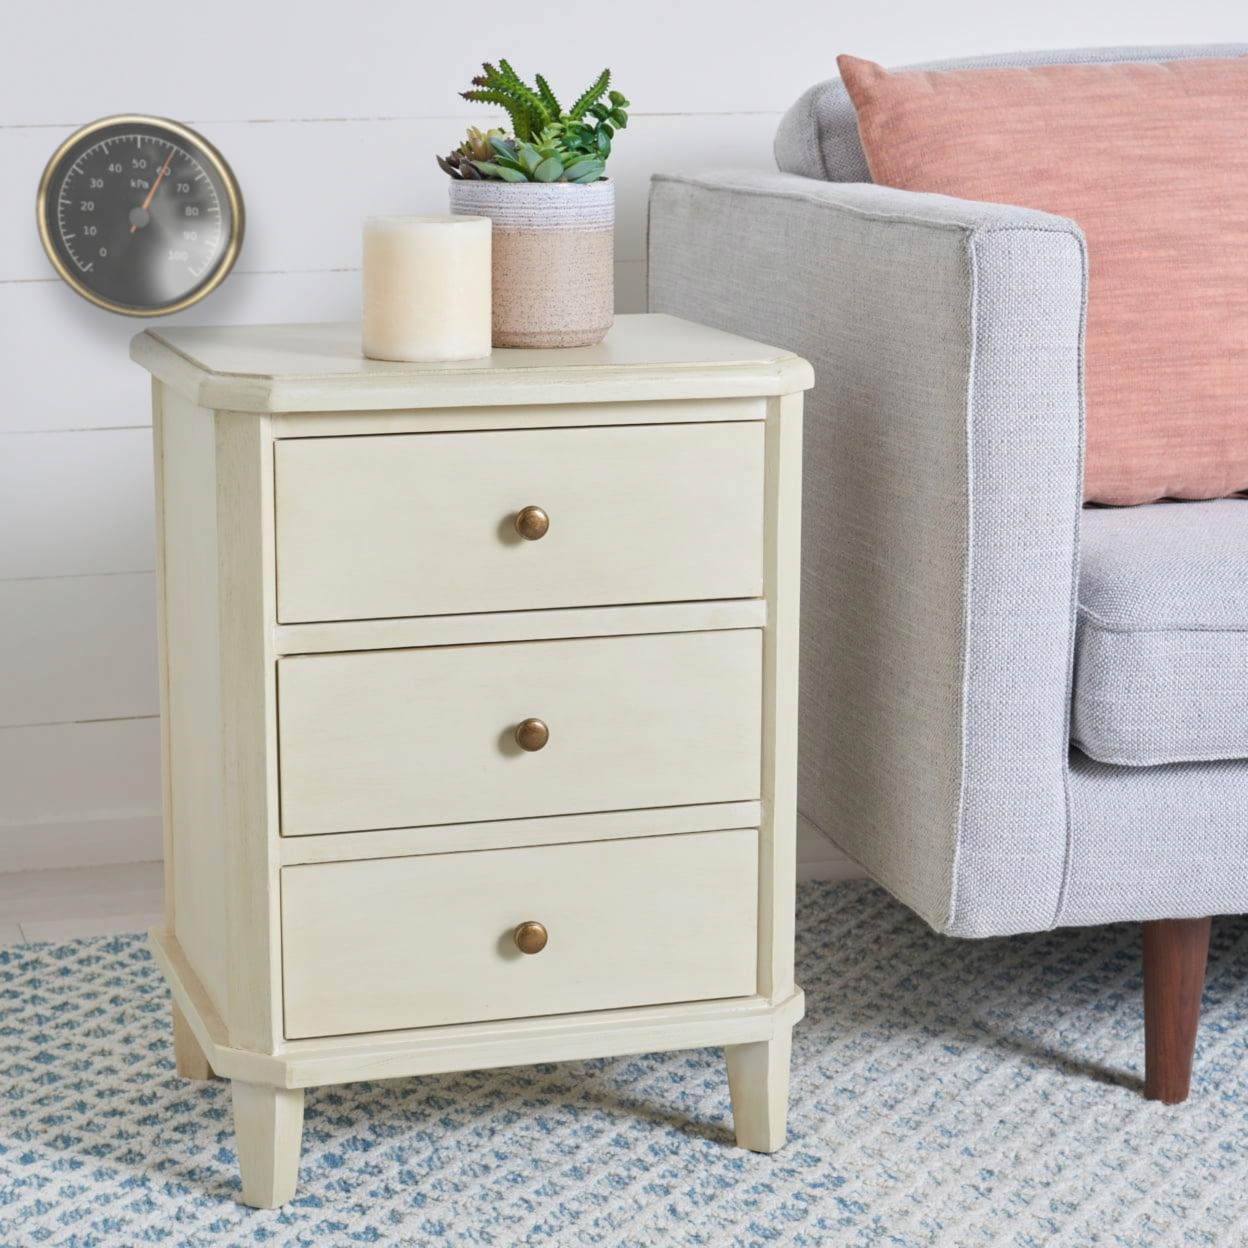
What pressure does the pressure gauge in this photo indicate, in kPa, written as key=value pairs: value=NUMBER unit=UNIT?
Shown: value=60 unit=kPa
